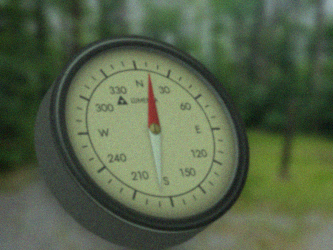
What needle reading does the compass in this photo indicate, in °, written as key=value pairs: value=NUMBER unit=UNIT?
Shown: value=10 unit=°
